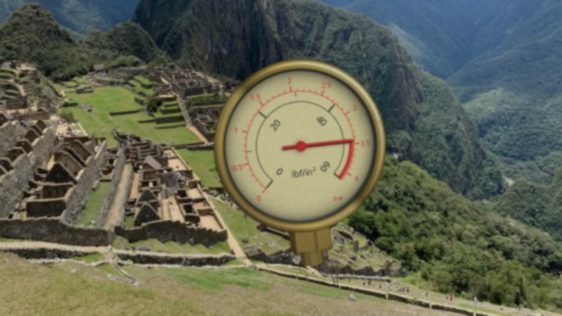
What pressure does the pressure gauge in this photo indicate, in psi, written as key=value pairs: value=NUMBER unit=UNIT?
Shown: value=50 unit=psi
